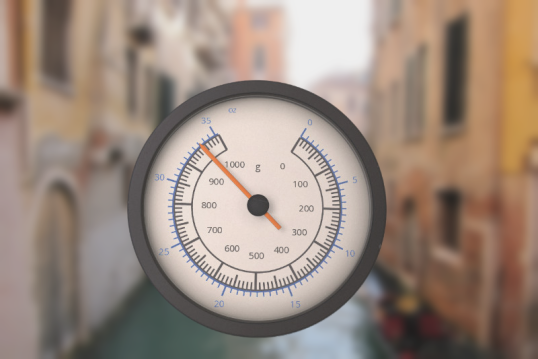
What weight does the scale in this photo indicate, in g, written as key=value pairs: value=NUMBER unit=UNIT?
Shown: value=950 unit=g
